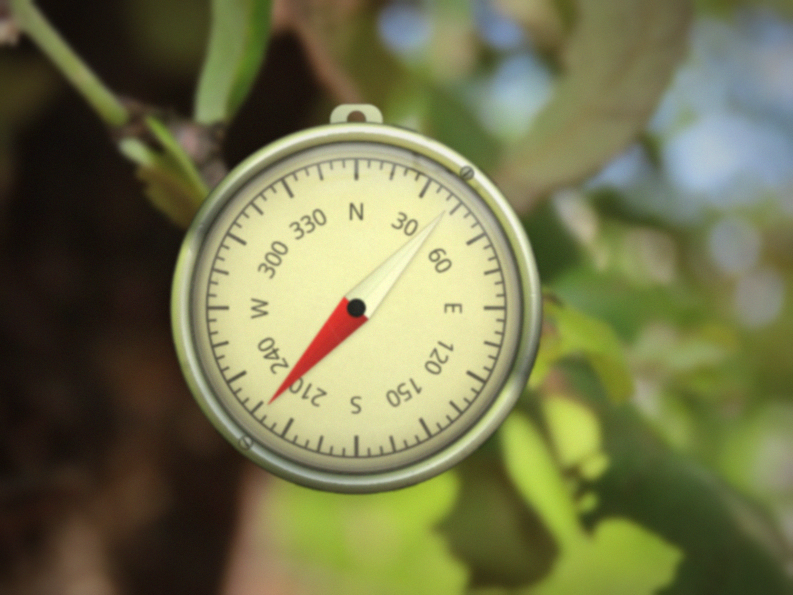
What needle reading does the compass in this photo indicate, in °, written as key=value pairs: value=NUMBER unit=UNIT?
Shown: value=222.5 unit=°
